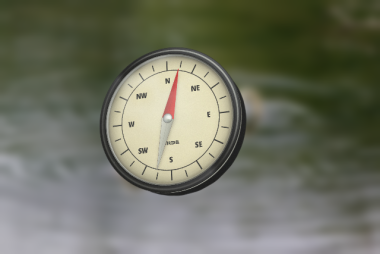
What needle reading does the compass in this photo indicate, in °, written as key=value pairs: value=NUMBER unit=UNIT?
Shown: value=15 unit=°
